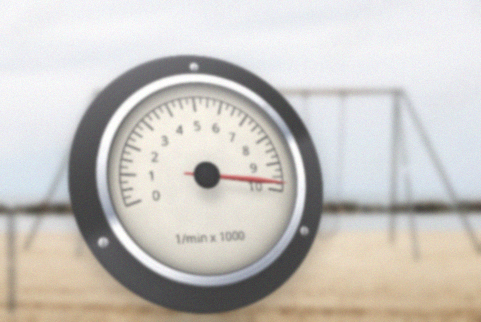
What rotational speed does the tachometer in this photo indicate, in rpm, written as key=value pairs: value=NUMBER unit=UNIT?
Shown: value=9750 unit=rpm
